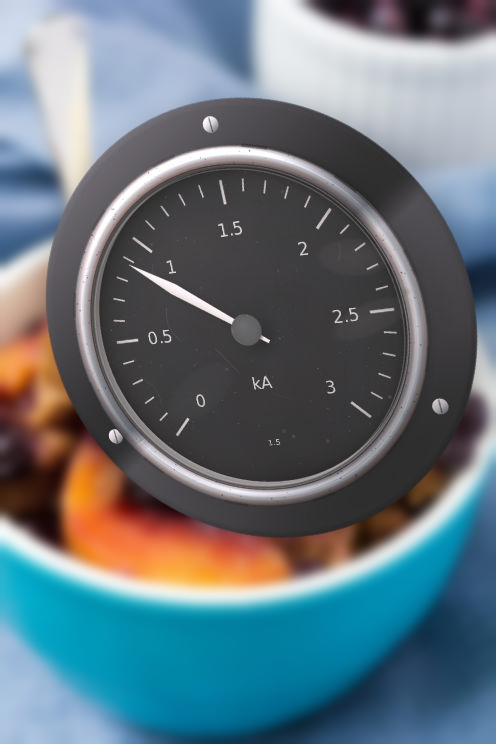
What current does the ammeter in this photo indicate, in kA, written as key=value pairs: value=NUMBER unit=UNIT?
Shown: value=0.9 unit=kA
